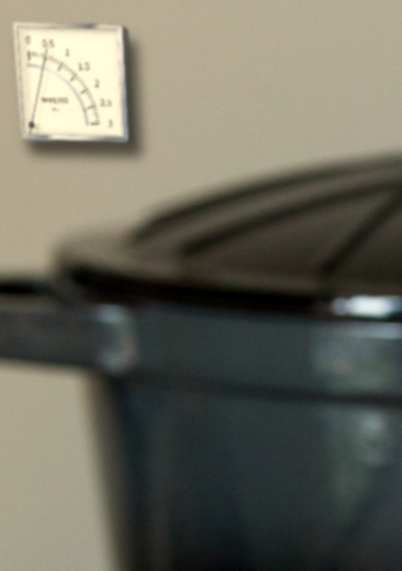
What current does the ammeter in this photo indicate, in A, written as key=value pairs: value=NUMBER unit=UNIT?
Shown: value=0.5 unit=A
